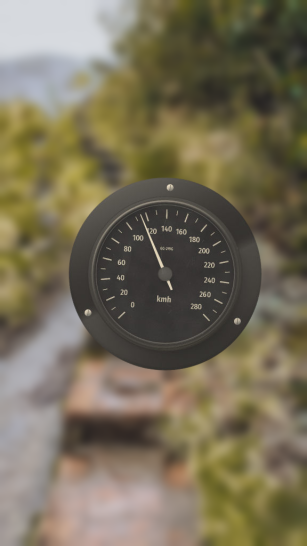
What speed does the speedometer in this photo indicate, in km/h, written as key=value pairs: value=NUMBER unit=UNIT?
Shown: value=115 unit=km/h
